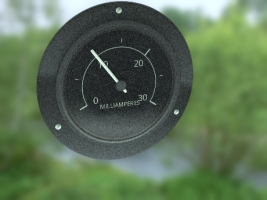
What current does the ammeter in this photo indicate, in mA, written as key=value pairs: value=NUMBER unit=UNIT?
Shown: value=10 unit=mA
